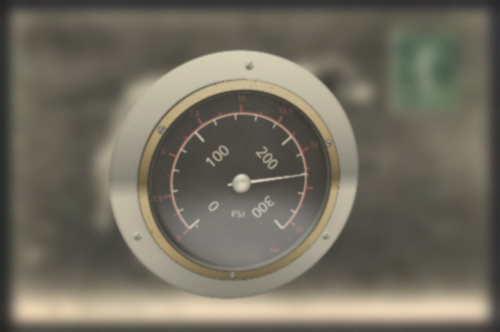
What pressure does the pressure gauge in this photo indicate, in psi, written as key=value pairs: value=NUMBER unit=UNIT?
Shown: value=240 unit=psi
